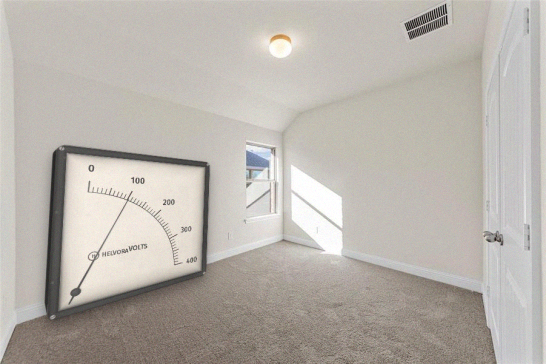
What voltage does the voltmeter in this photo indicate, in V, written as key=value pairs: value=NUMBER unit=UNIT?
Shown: value=100 unit=V
